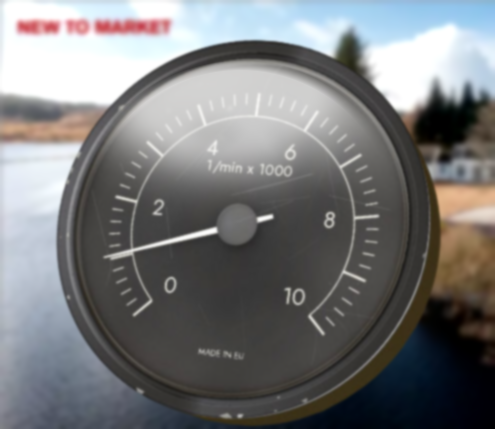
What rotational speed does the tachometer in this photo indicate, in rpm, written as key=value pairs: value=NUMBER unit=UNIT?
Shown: value=1000 unit=rpm
